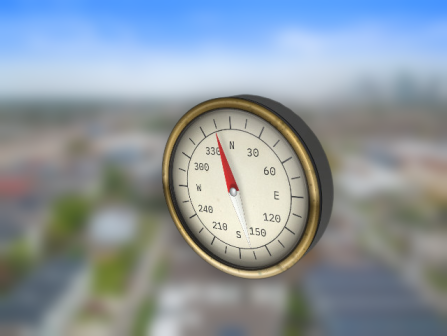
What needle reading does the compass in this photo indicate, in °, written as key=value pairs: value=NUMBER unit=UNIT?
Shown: value=345 unit=°
